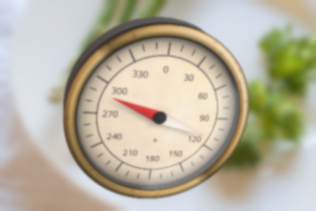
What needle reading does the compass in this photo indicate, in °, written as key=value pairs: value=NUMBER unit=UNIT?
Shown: value=290 unit=°
